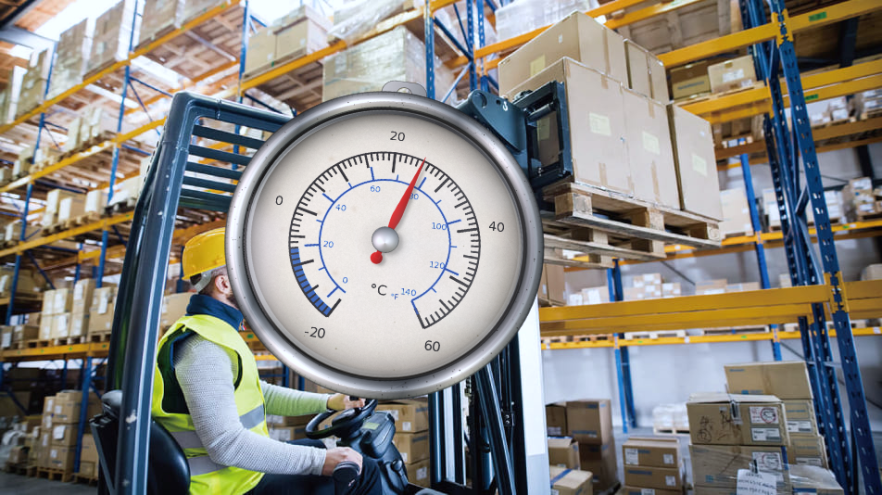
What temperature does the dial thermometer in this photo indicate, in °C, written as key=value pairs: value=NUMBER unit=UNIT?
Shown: value=25 unit=°C
